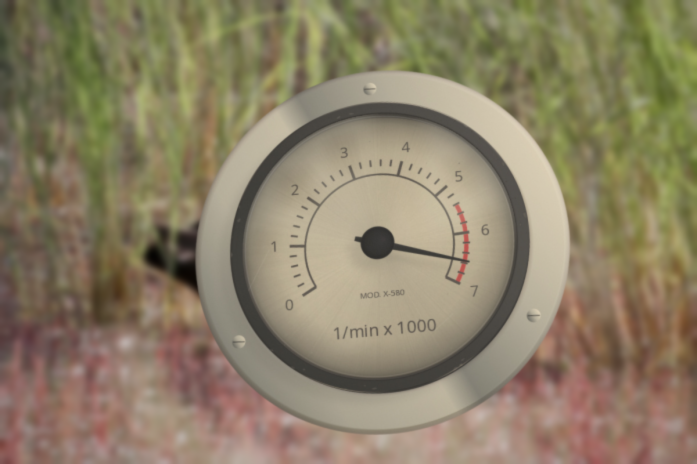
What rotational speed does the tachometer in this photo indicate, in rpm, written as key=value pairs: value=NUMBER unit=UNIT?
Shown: value=6600 unit=rpm
